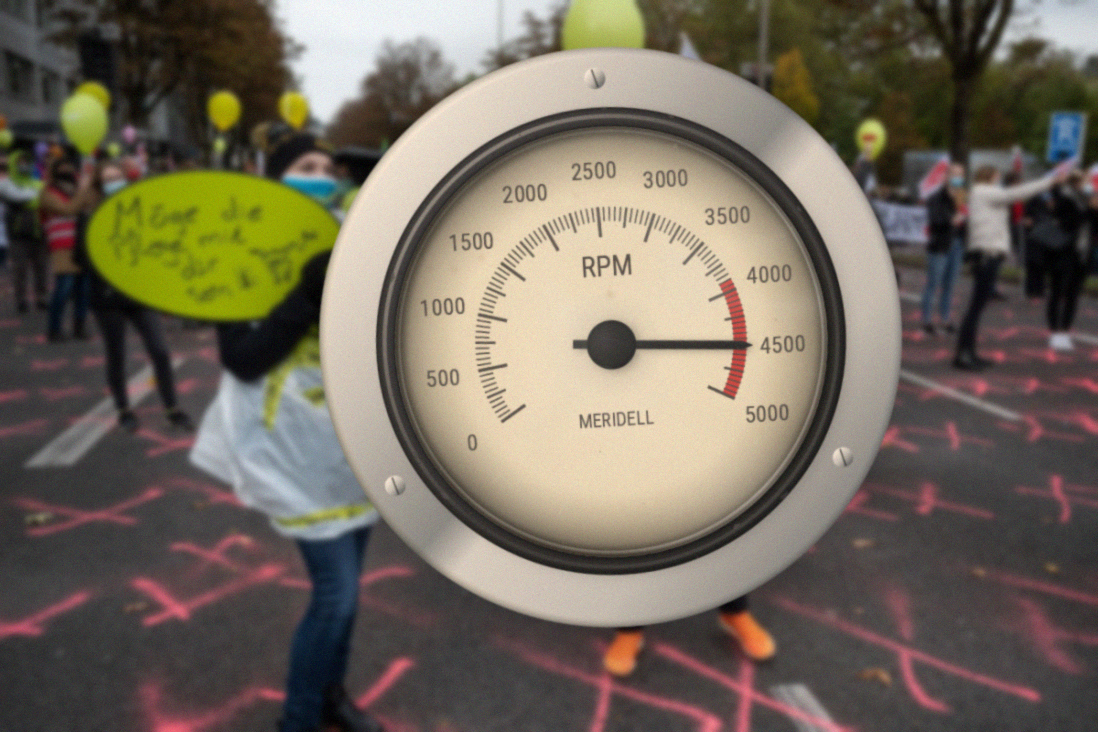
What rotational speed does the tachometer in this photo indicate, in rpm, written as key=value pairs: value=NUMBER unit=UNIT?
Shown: value=4500 unit=rpm
